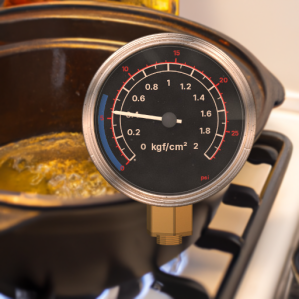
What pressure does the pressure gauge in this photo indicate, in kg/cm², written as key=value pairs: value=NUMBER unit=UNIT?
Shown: value=0.4 unit=kg/cm²
